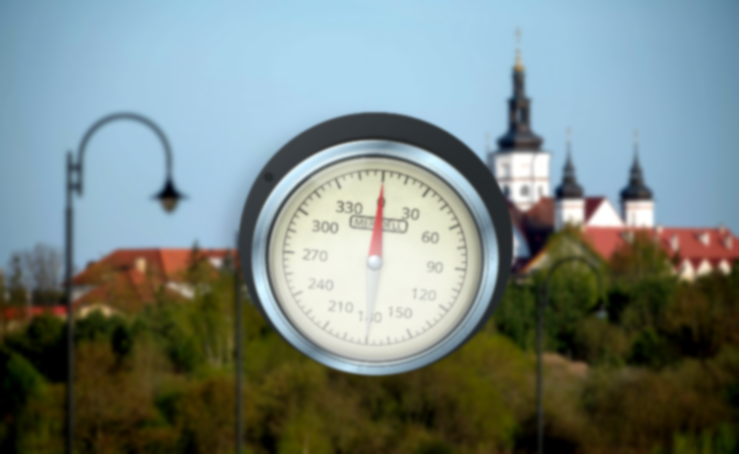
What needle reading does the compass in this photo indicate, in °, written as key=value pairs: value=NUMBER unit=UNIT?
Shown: value=0 unit=°
